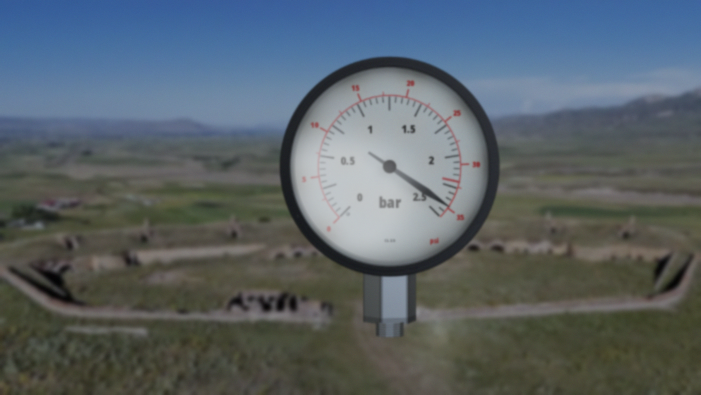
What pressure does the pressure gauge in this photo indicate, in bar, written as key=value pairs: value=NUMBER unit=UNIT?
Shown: value=2.4 unit=bar
